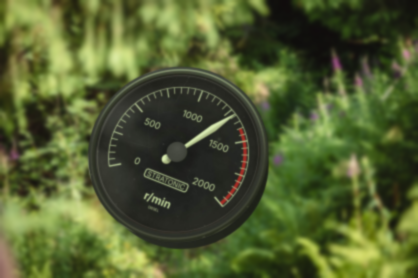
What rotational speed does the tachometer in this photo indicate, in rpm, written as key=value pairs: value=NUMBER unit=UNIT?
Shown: value=1300 unit=rpm
